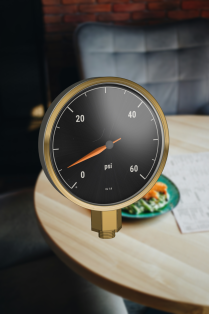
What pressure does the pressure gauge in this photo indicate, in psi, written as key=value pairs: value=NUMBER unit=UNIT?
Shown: value=5 unit=psi
